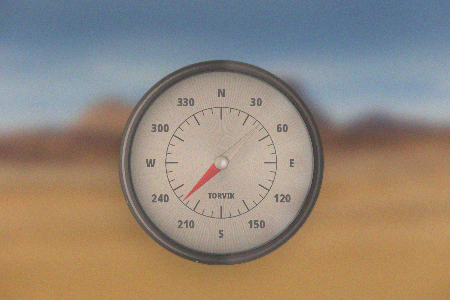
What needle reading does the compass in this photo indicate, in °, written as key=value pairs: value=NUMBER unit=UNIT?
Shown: value=225 unit=°
